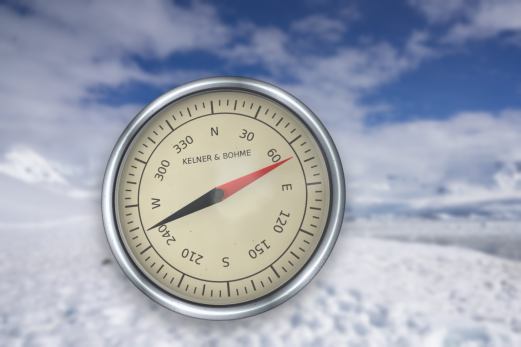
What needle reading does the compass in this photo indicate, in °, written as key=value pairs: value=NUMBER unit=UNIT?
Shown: value=70 unit=°
